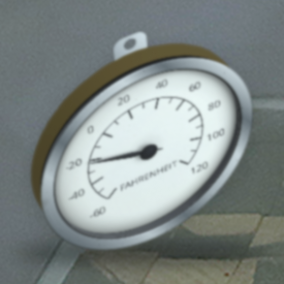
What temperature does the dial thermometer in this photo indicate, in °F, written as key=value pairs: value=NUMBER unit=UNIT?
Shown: value=-20 unit=°F
